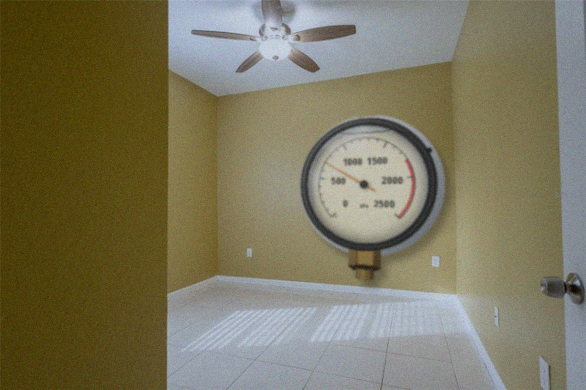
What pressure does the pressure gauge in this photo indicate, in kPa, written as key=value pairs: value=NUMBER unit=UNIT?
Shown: value=700 unit=kPa
